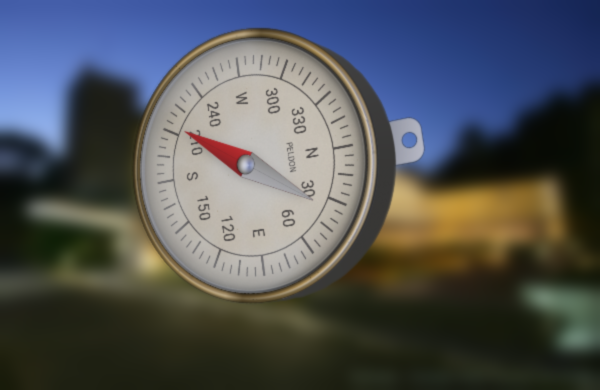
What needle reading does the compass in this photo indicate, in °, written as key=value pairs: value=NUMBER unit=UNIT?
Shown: value=215 unit=°
